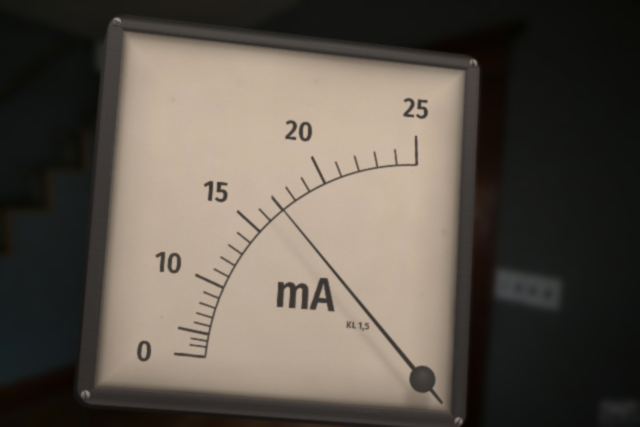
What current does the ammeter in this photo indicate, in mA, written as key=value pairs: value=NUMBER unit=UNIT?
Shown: value=17 unit=mA
